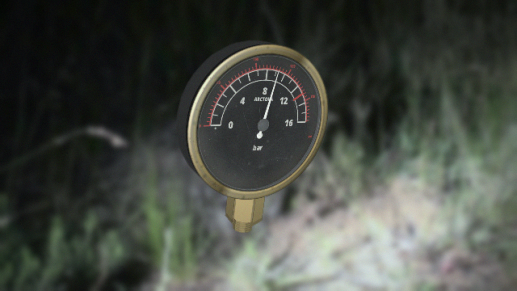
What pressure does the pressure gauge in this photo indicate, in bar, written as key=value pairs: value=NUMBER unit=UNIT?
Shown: value=9 unit=bar
